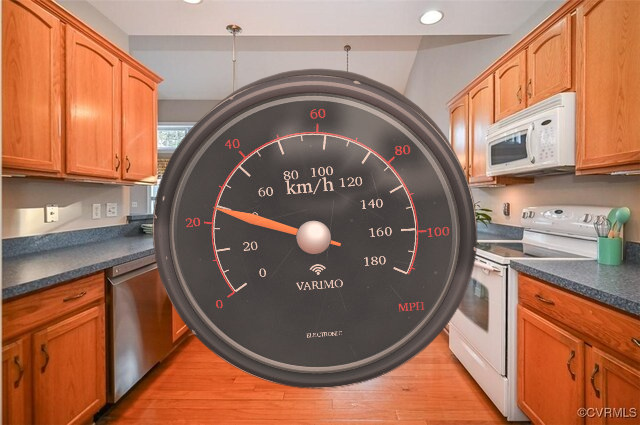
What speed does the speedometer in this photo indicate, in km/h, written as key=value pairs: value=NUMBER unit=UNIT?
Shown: value=40 unit=km/h
